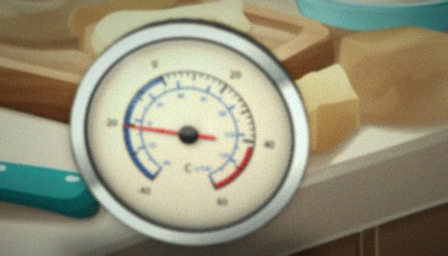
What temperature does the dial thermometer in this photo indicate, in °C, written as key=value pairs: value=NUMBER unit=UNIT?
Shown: value=-20 unit=°C
